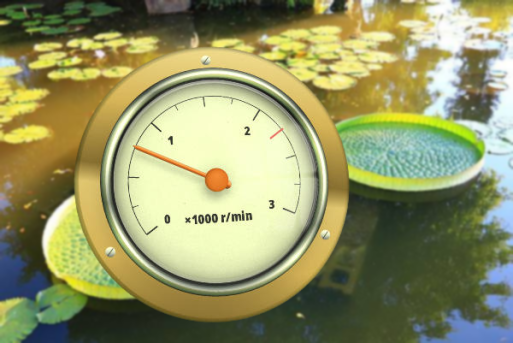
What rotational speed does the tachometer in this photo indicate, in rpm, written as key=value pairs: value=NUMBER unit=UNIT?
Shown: value=750 unit=rpm
